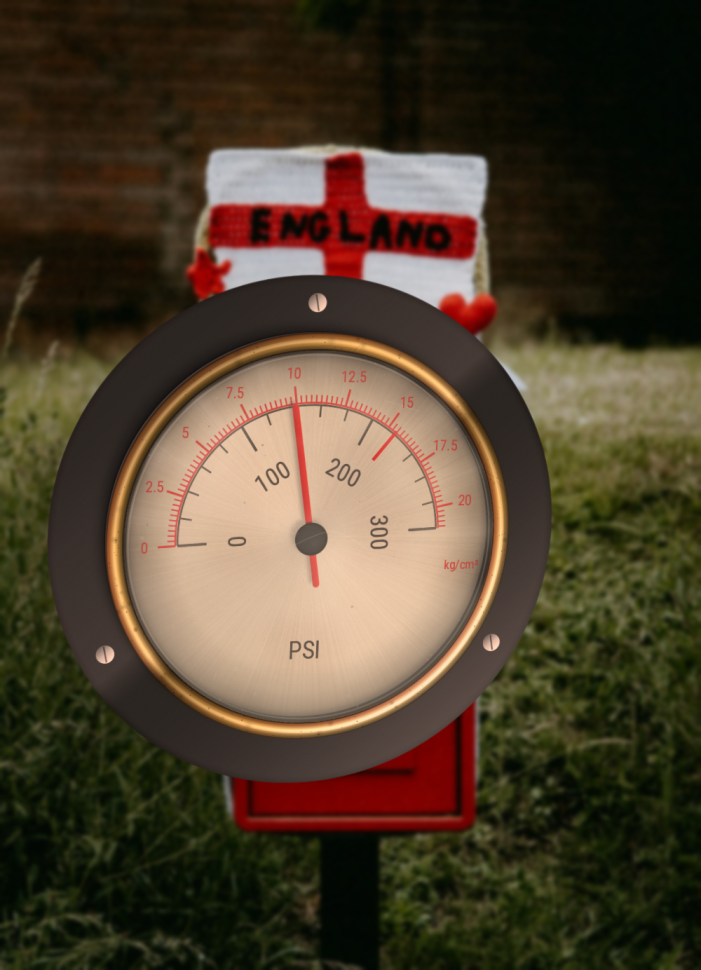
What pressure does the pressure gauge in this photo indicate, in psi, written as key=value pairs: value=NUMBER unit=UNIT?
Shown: value=140 unit=psi
